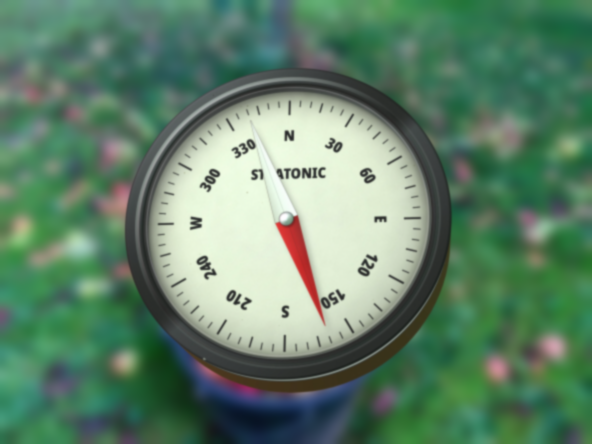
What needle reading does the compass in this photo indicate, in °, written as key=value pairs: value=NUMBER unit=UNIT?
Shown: value=160 unit=°
